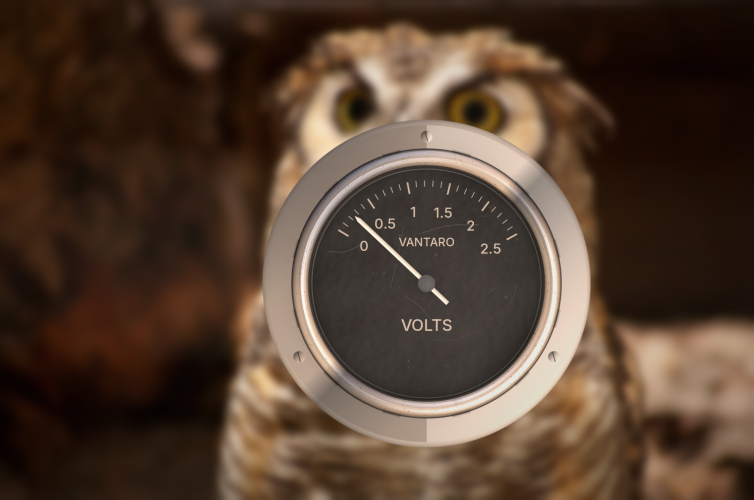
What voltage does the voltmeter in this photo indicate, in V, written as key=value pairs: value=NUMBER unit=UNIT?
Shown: value=0.25 unit=V
